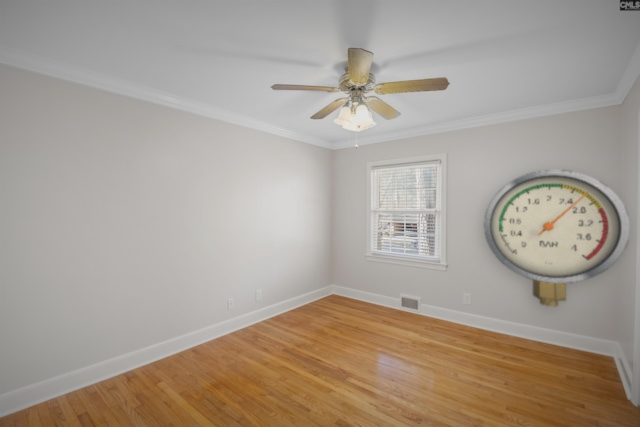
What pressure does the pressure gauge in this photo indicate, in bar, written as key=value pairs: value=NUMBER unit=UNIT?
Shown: value=2.6 unit=bar
